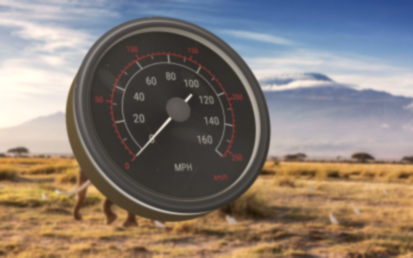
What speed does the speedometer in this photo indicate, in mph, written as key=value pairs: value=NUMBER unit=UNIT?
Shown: value=0 unit=mph
